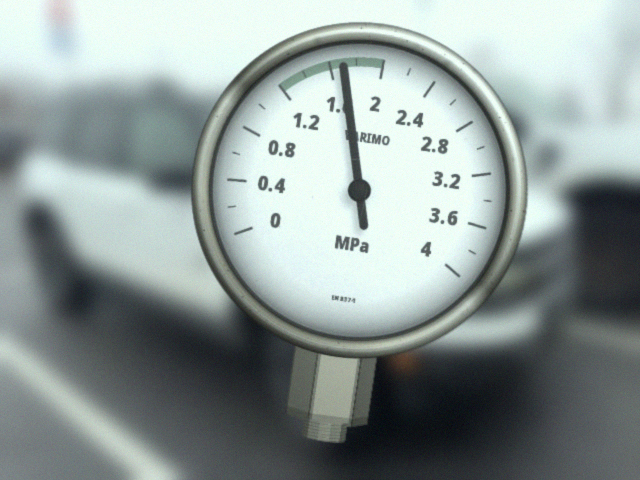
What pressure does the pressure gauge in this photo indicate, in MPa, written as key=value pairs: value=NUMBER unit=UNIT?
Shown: value=1.7 unit=MPa
